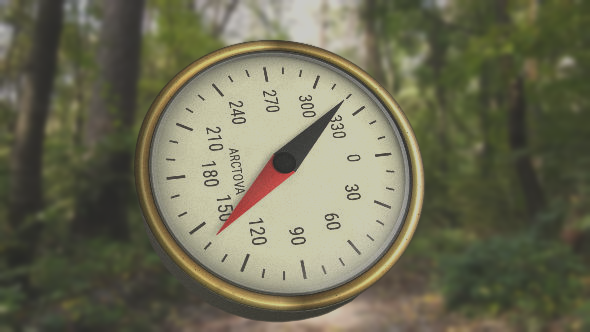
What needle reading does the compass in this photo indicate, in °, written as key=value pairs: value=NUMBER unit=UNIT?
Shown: value=140 unit=°
